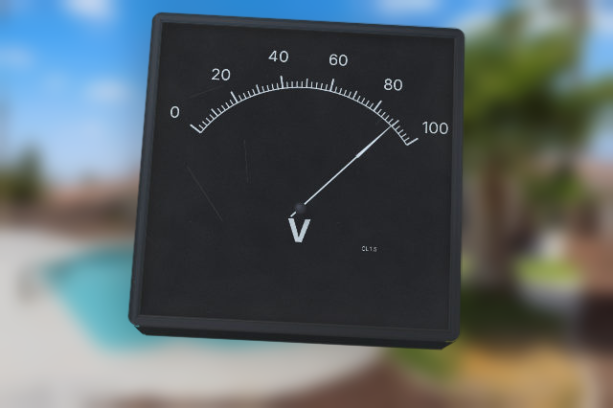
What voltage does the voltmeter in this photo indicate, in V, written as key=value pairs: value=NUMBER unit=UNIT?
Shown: value=90 unit=V
